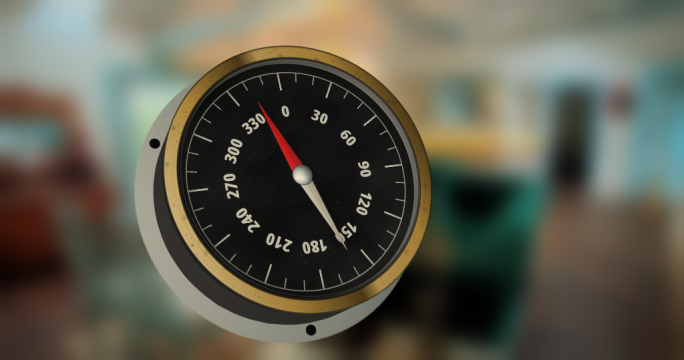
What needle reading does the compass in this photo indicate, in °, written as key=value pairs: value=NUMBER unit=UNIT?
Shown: value=340 unit=°
